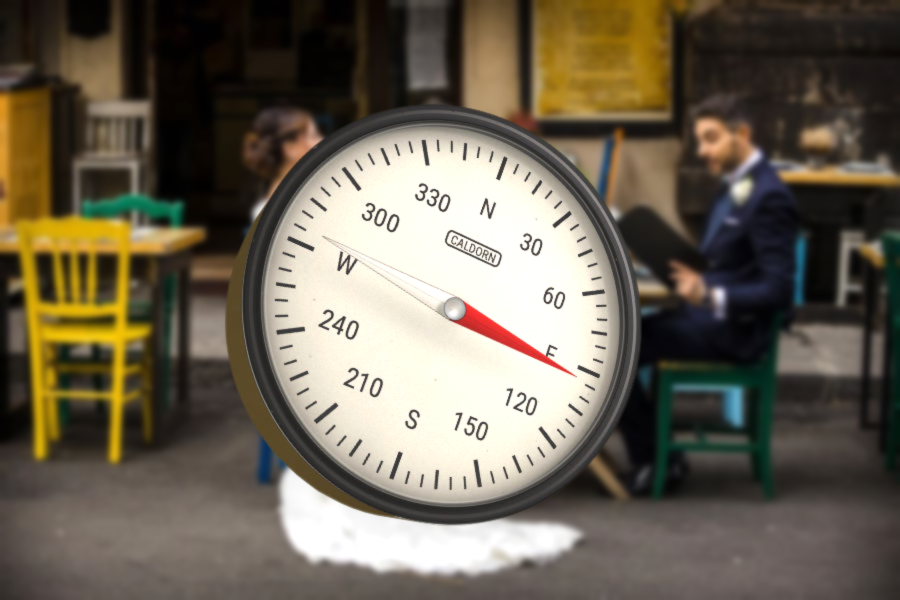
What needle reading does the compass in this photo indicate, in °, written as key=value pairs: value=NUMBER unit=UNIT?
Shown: value=95 unit=°
